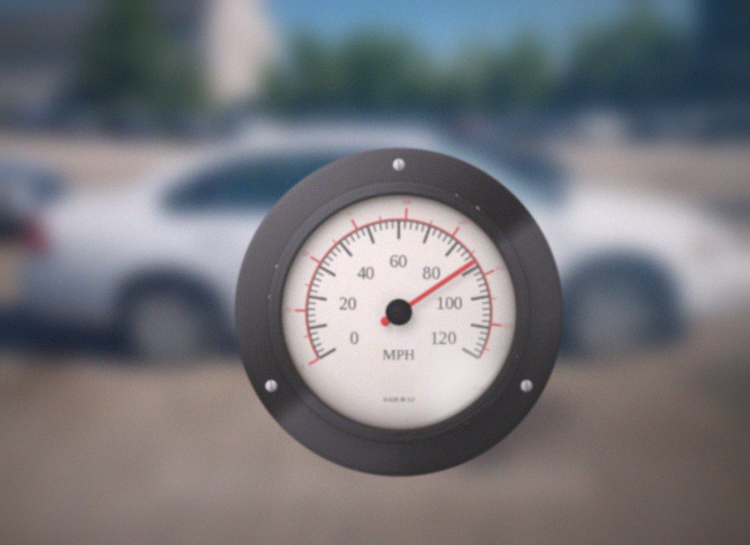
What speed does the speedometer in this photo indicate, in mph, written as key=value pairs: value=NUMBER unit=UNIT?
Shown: value=88 unit=mph
